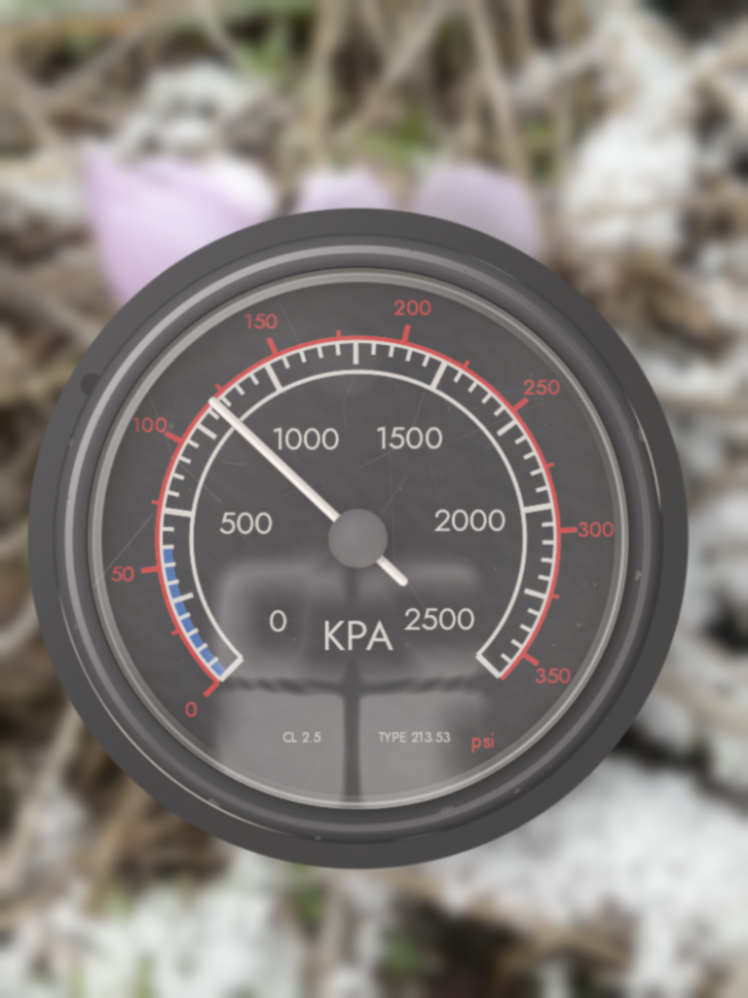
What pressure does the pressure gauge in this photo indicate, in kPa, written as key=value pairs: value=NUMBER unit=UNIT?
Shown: value=825 unit=kPa
